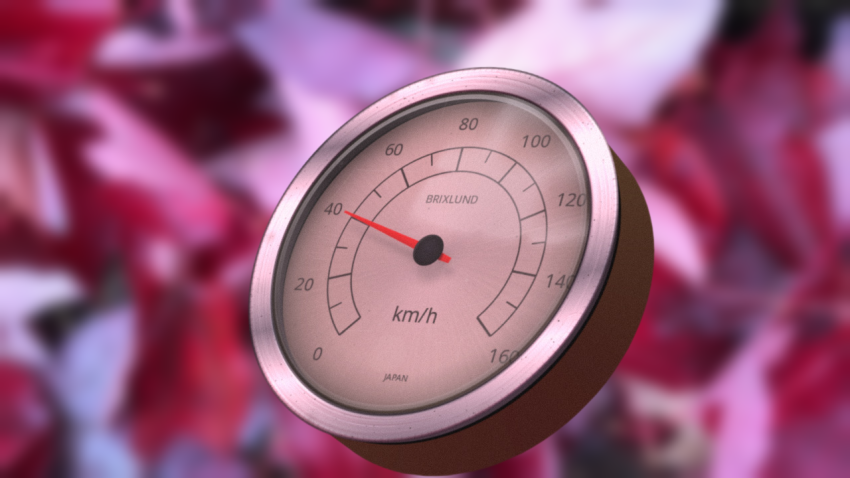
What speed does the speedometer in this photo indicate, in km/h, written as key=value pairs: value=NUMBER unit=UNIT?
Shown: value=40 unit=km/h
